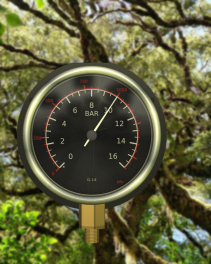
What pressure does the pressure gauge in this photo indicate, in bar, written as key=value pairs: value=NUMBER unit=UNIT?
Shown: value=10 unit=bar
